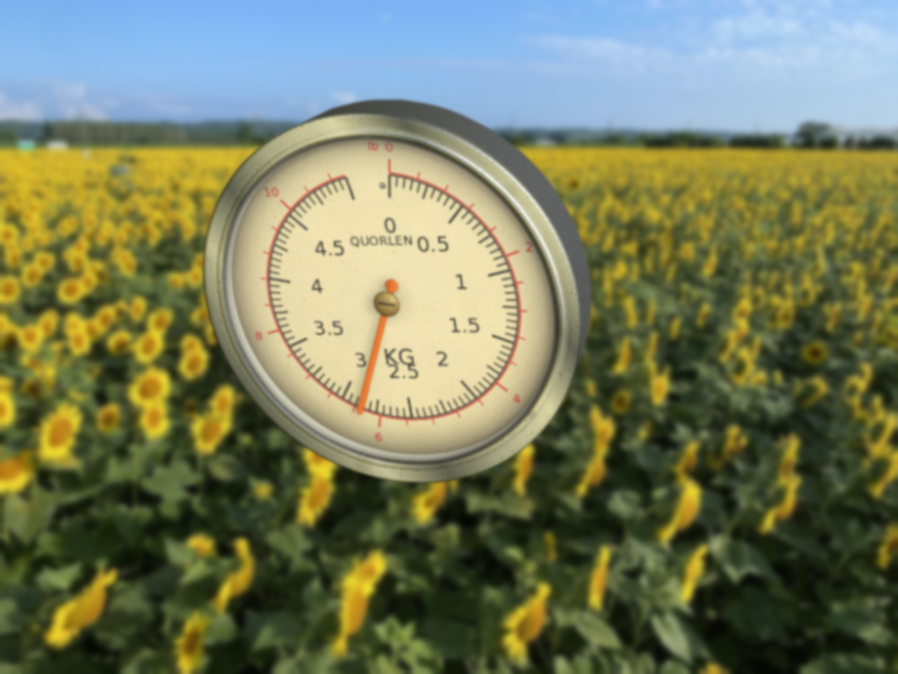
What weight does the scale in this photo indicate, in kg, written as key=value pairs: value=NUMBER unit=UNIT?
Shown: value=2.85 unit=kg
